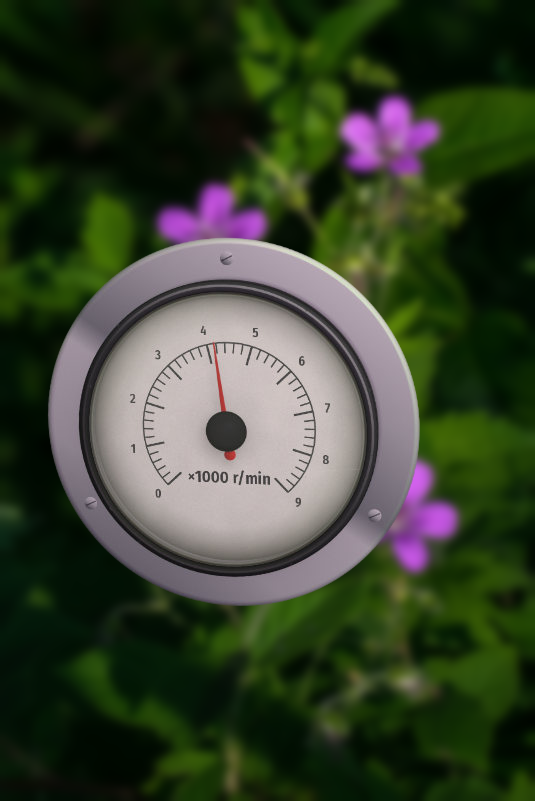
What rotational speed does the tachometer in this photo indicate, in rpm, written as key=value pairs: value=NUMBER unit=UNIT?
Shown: value=4200 unit=rpm
